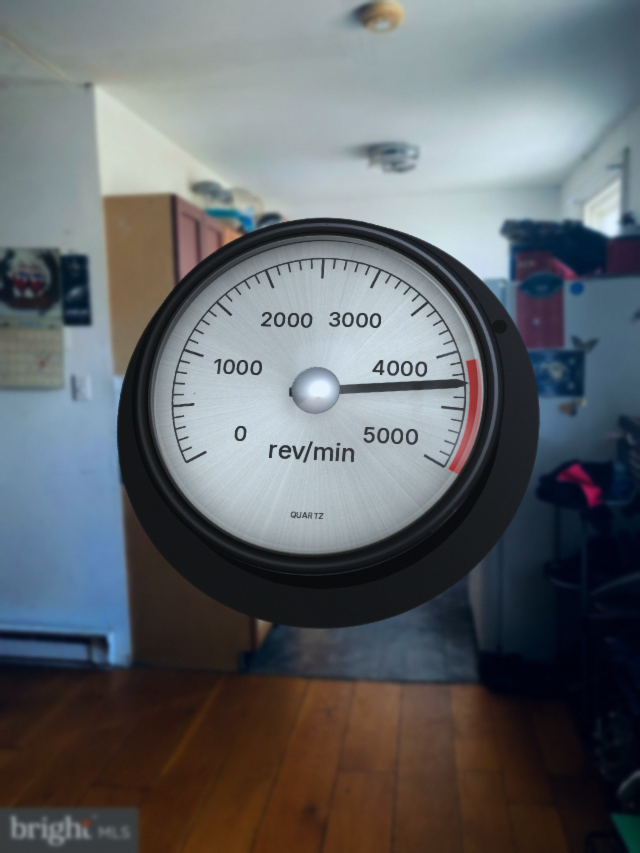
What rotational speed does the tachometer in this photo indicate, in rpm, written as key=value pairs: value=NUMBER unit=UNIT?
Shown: value=4300 unit=rpm
